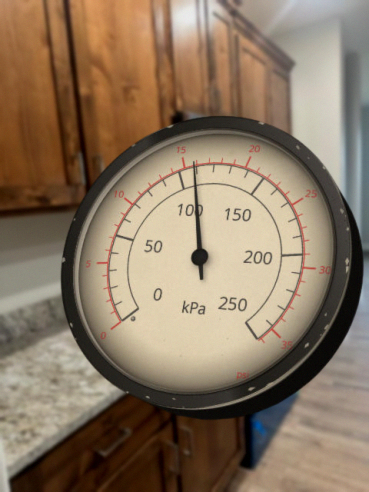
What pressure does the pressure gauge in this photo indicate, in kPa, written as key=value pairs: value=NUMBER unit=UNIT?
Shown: value=110 unit=kPa
